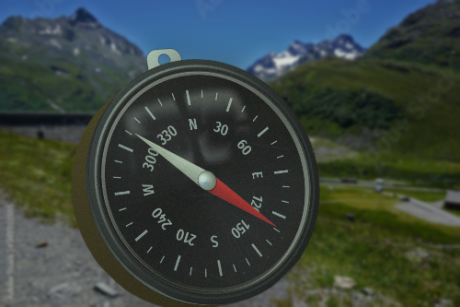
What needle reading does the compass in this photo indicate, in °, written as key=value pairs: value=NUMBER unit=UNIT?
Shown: value=130 unit=°
